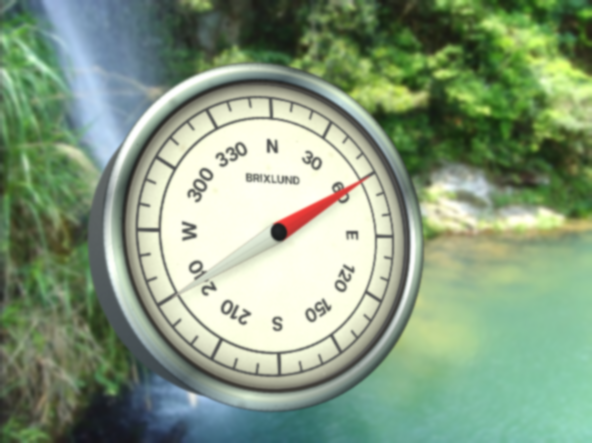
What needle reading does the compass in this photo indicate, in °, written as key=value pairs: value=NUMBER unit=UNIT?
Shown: value=60 unit=°
